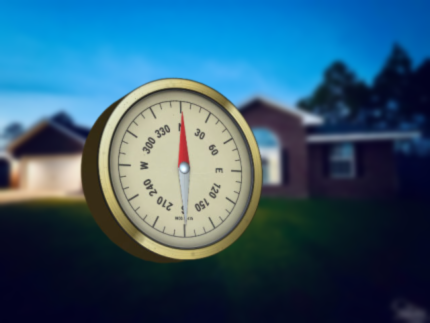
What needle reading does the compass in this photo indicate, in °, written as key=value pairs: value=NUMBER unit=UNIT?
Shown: value=0 unit=°
